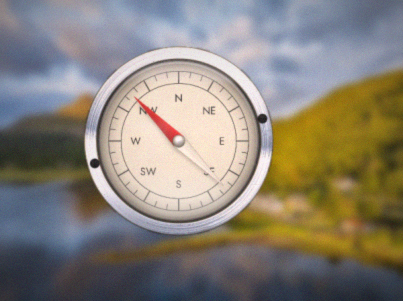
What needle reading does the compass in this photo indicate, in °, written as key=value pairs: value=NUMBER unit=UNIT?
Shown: value=315 unit=°
